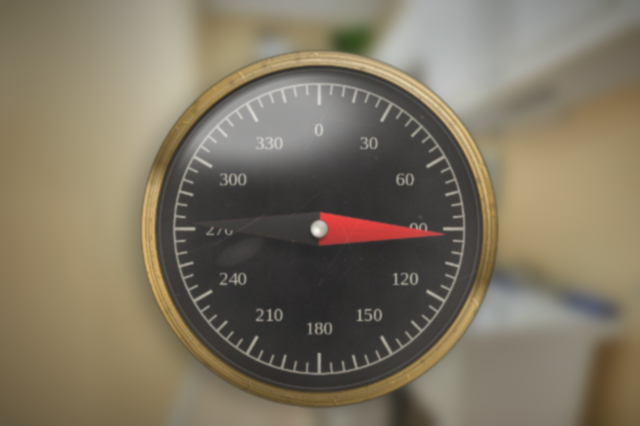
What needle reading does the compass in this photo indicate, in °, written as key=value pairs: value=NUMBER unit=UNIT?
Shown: value=92.5 unit=°
